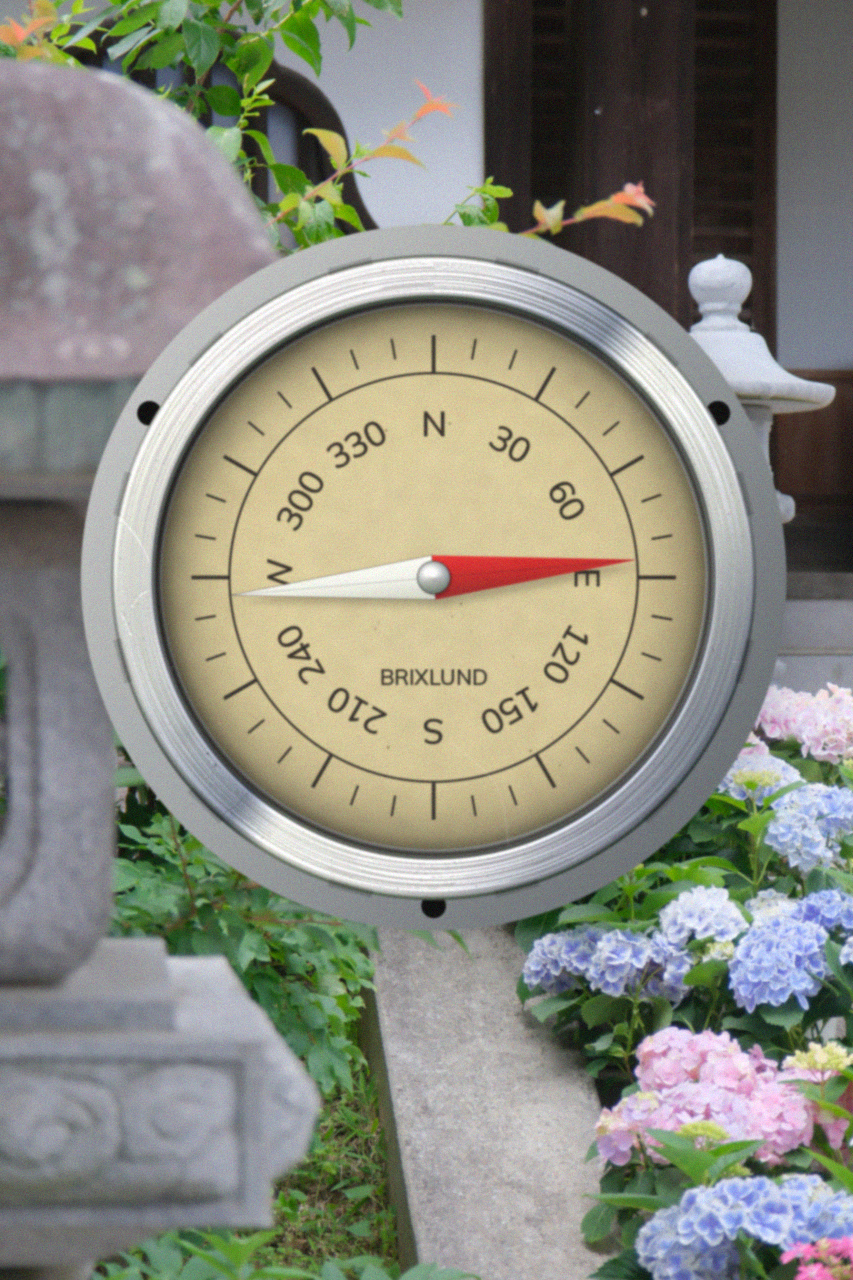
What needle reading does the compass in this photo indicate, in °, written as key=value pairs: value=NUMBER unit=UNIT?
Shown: value=85 unit=°
